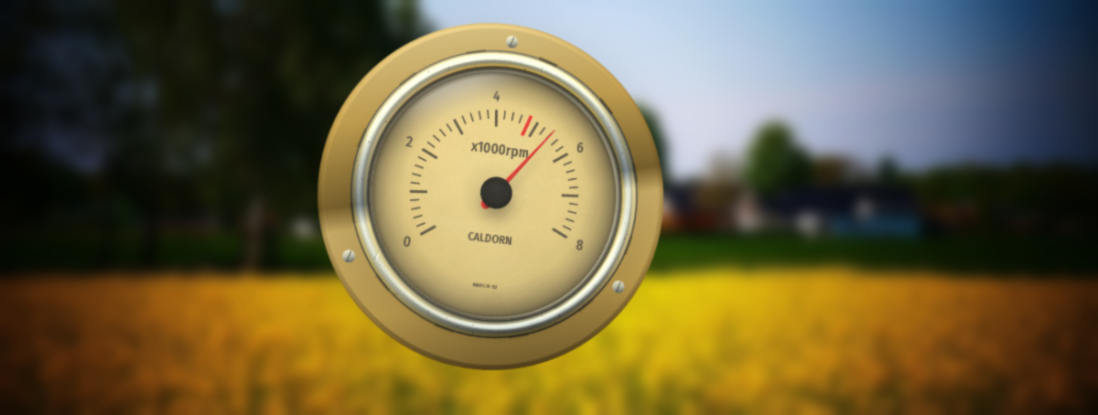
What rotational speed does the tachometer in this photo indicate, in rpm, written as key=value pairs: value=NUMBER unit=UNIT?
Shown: value=5400 unit=rpm
